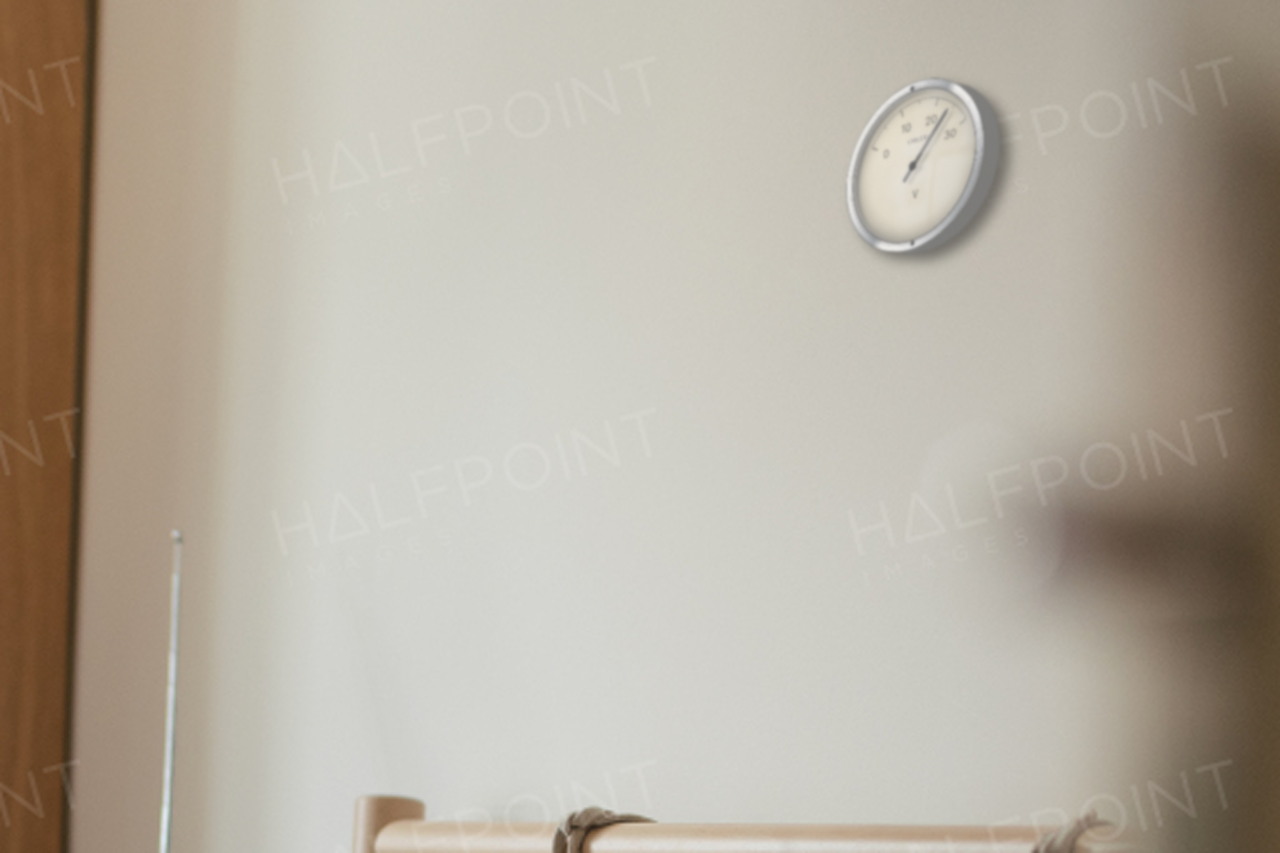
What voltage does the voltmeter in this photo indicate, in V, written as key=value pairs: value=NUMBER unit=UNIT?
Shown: value=25 unit=V
